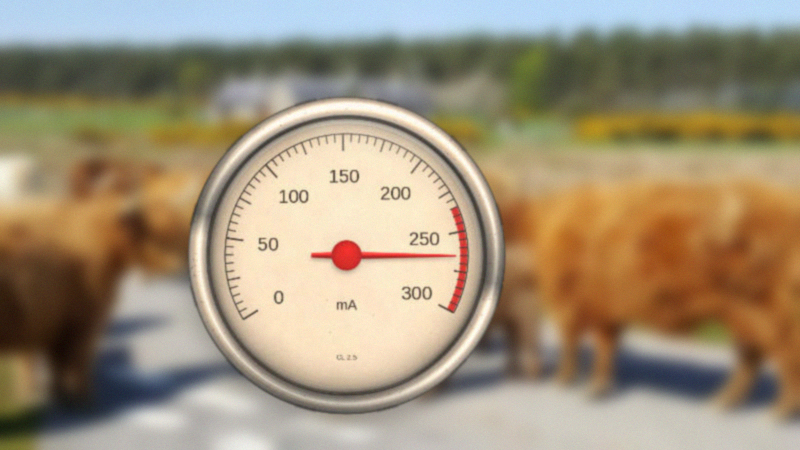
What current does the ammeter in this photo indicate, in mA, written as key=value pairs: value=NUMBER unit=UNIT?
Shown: value=265 unit=mA
